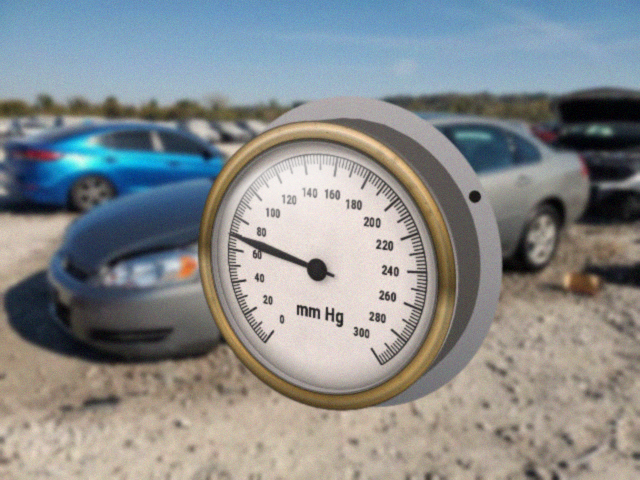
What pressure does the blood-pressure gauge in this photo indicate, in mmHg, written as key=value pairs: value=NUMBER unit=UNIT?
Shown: value=70 unit=mmHg
